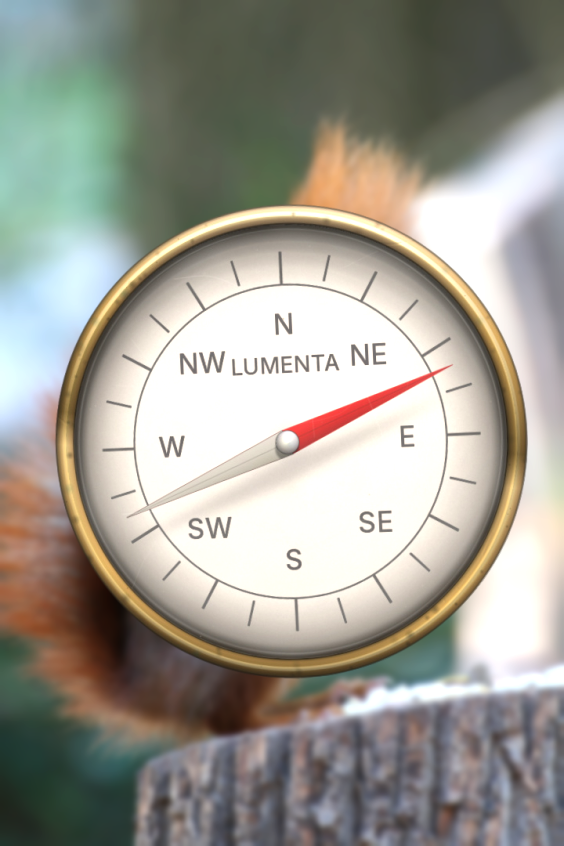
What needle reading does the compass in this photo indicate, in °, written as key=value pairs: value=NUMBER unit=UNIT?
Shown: value=67.5 unit=°
